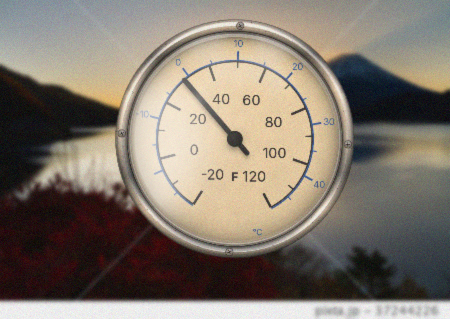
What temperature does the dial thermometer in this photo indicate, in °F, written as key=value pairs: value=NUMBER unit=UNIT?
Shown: value=30 unit=°F
